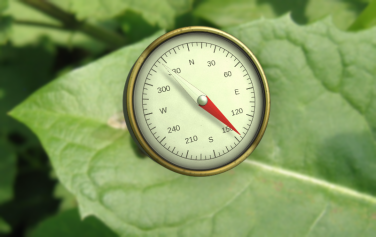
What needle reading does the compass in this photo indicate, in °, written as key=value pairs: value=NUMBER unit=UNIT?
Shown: value=145 unit=°
